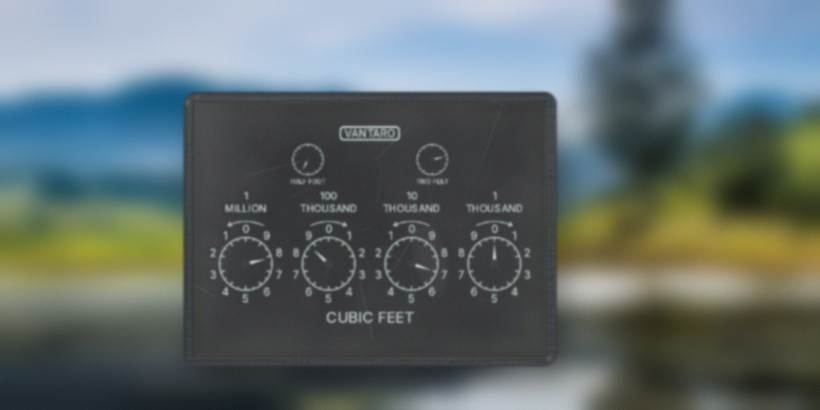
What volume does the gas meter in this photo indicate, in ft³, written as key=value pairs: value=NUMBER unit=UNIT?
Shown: value=787000 unit=ft³
